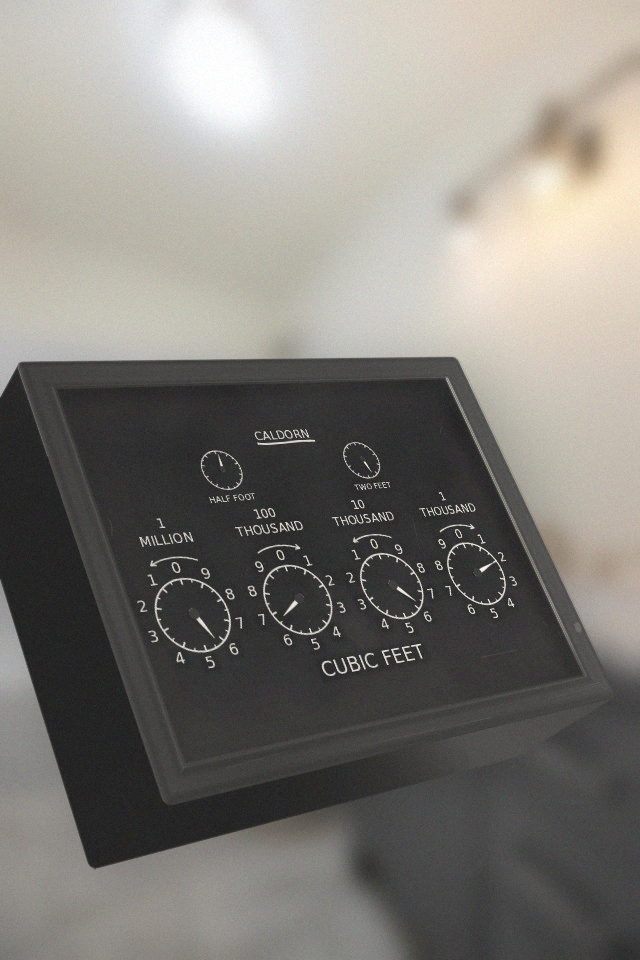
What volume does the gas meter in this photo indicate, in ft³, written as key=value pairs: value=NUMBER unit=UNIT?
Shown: value=566200 unit=ft³
